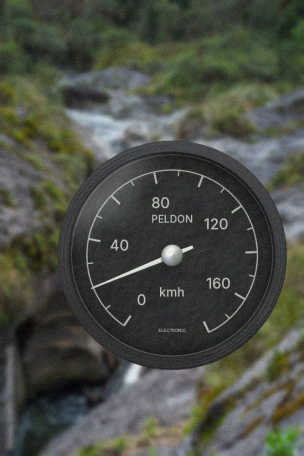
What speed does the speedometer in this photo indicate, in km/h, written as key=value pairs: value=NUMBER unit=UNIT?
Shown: value=20 unit=km/h
